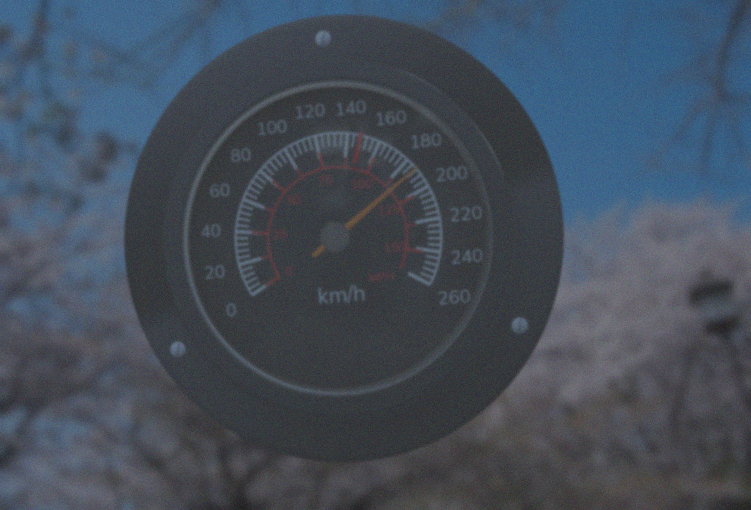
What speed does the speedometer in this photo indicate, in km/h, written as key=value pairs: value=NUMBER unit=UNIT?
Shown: value=188 unit=km/h
